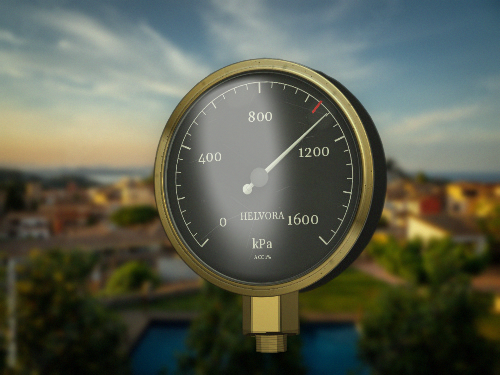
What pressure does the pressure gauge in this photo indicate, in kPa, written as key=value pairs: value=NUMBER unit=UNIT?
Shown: value=1100 unit=kPa
